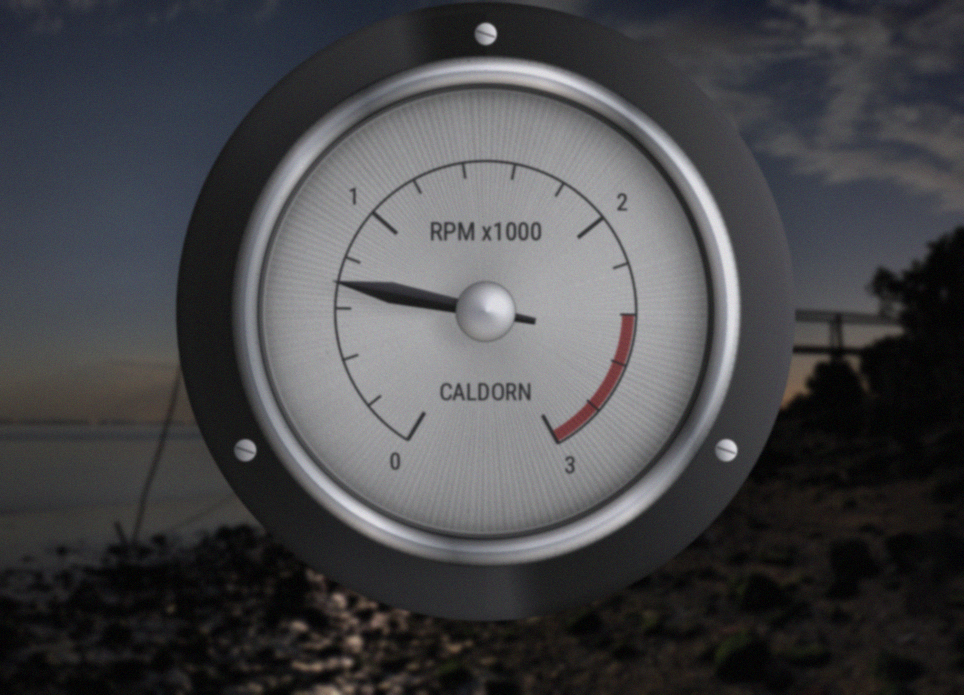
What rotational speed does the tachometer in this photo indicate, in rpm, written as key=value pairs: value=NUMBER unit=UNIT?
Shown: value=700 unit=rpm
